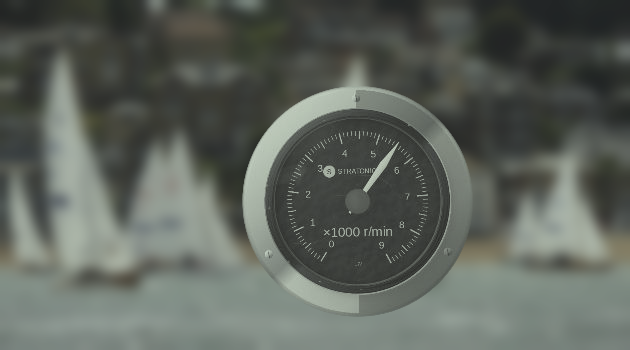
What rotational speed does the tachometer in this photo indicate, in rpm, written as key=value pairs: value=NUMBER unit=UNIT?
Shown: value=5500 unit=rpm
